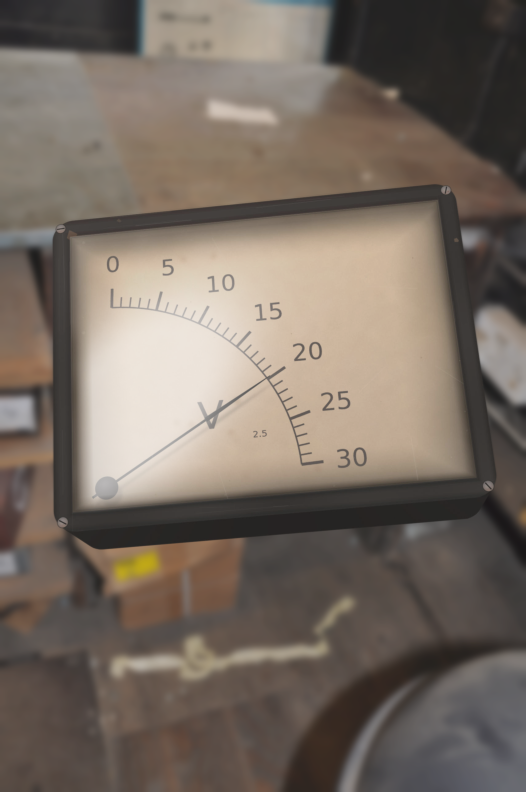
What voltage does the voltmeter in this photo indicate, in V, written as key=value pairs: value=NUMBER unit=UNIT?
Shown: value=20 unit=V
